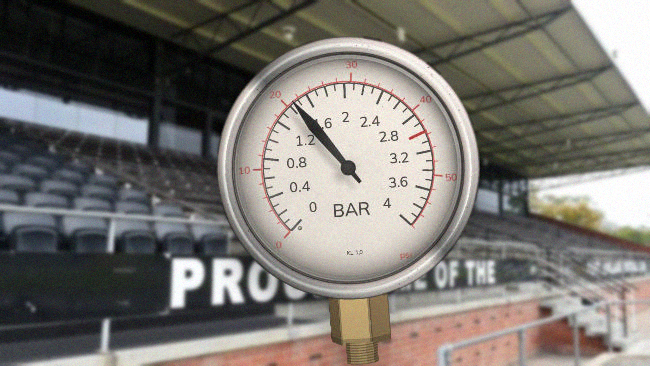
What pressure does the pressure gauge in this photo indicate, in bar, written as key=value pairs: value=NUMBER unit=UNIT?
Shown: value=1.45 unit=bar
